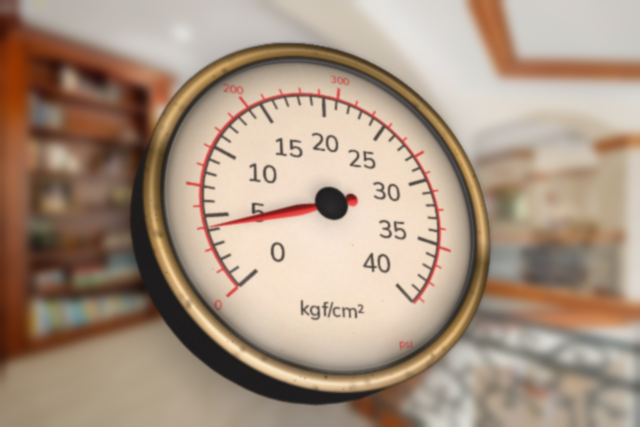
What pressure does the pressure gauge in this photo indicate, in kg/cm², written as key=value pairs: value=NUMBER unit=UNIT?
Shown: value=4 unit=kg/cm²
